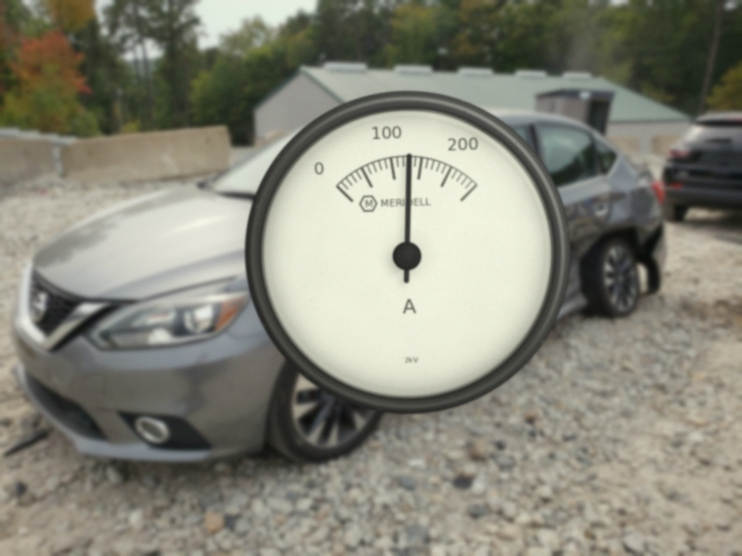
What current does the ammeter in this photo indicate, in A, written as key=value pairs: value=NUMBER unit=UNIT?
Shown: value=130 unit=A
